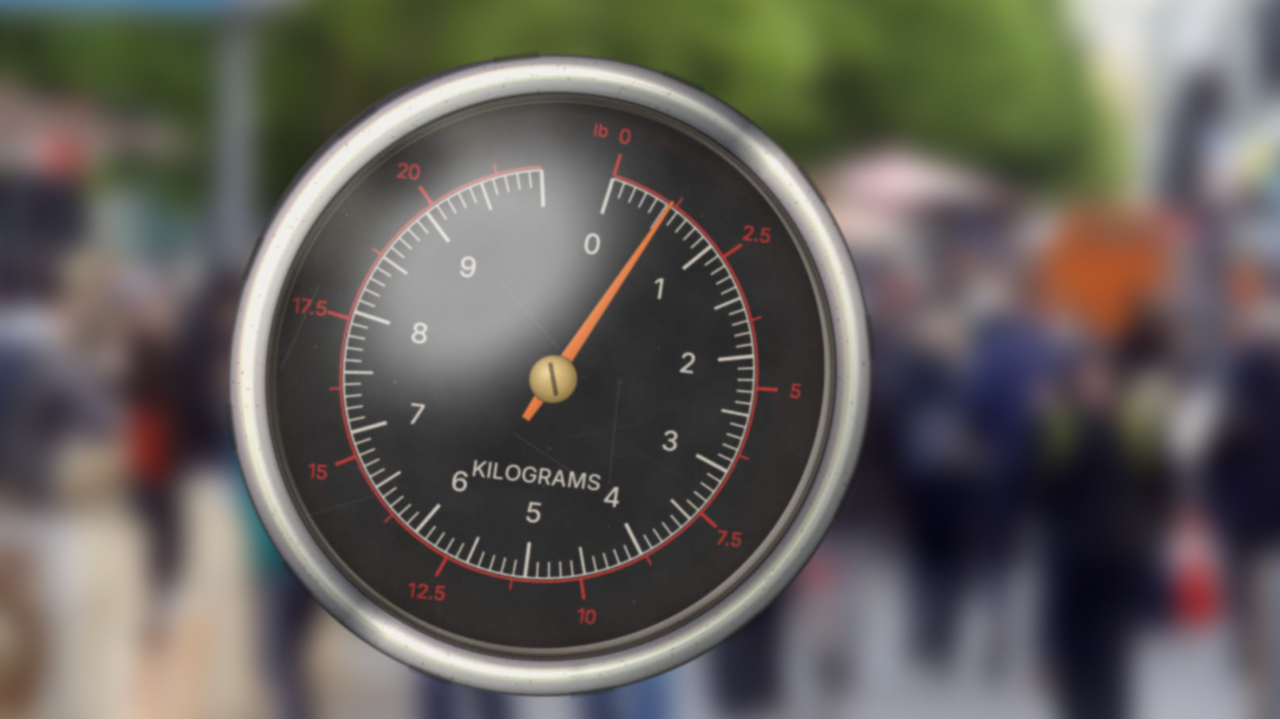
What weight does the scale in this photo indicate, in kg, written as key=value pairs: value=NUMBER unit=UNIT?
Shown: value=0.5 unit=kg
